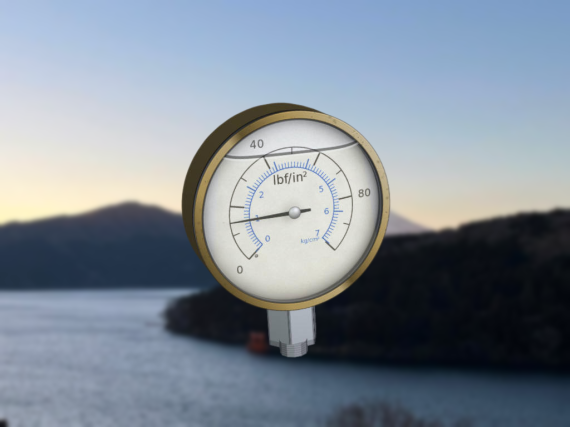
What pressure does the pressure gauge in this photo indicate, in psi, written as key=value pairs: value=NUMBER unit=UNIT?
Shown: value=15 unit=psi
